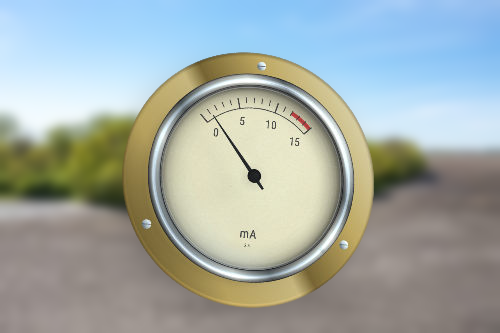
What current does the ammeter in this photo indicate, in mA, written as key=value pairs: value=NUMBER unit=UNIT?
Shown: value=1 unit=mA
